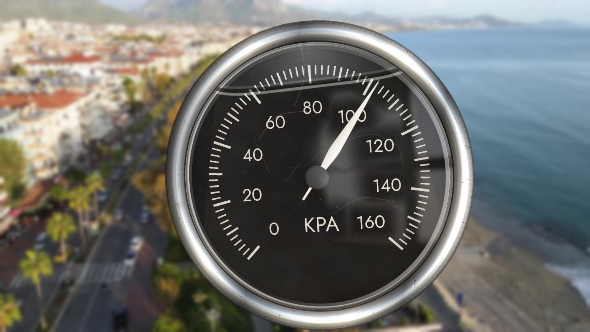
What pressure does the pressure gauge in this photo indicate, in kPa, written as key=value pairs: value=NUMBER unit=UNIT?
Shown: value=102 unit=kPa
